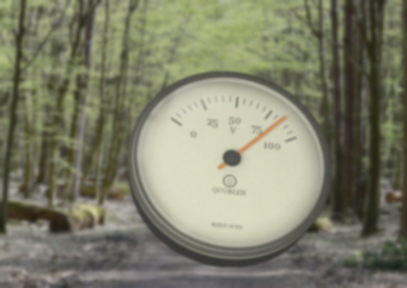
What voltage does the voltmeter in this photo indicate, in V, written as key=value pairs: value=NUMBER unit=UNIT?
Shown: value=85 unit=V
